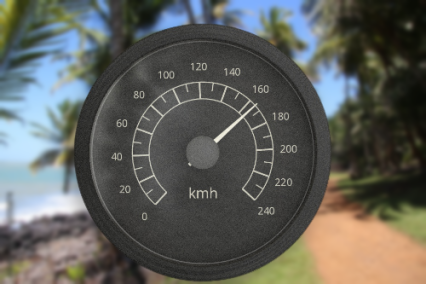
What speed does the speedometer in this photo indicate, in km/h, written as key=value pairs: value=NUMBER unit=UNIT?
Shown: value=165 unit=km/h
